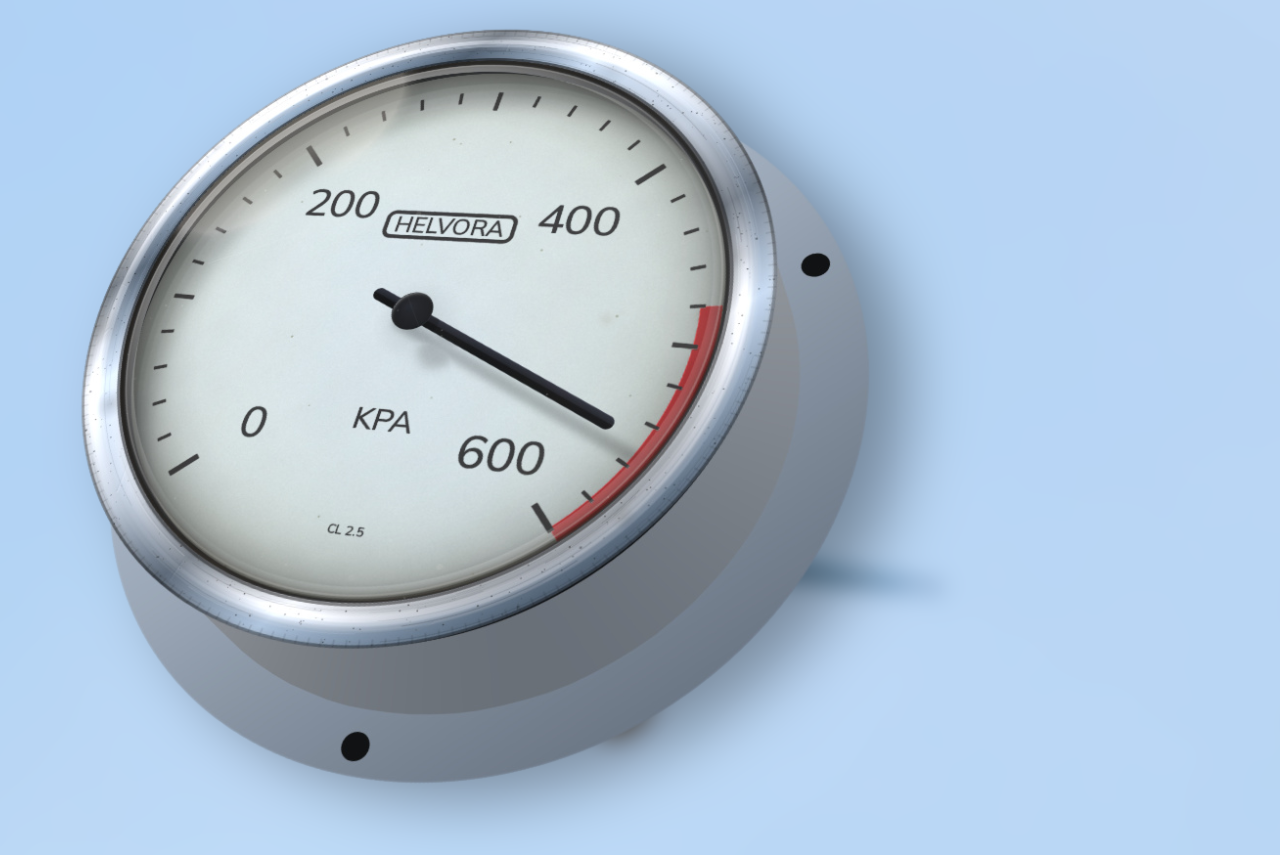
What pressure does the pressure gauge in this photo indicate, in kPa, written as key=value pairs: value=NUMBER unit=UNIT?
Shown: value=550 unit=kPa
